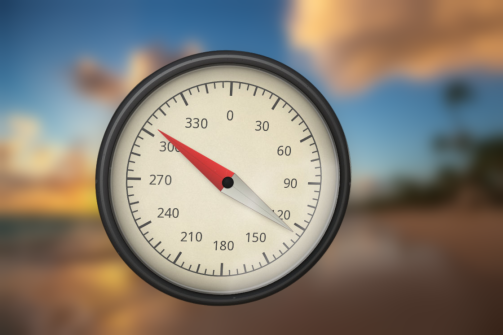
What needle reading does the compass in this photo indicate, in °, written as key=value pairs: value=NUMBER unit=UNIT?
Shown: value=305 unit=°
